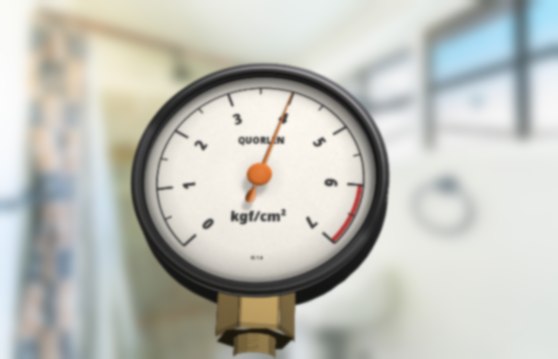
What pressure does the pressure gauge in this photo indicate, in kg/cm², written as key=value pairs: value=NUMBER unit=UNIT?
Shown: value=4 unit=kg/cm²
